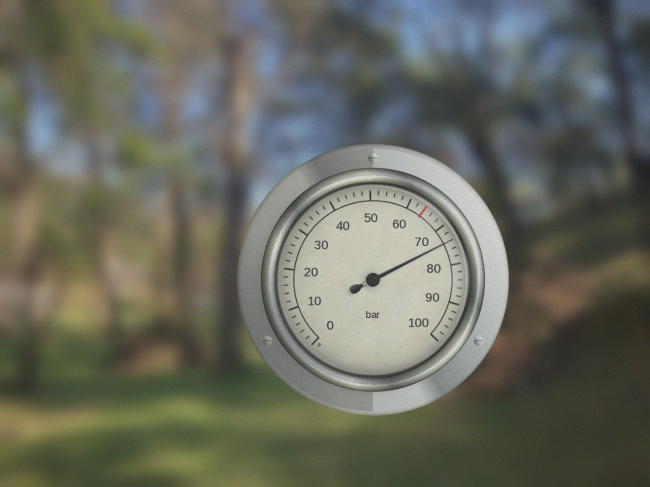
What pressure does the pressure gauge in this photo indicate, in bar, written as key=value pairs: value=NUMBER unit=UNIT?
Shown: value=74 unit=bar
